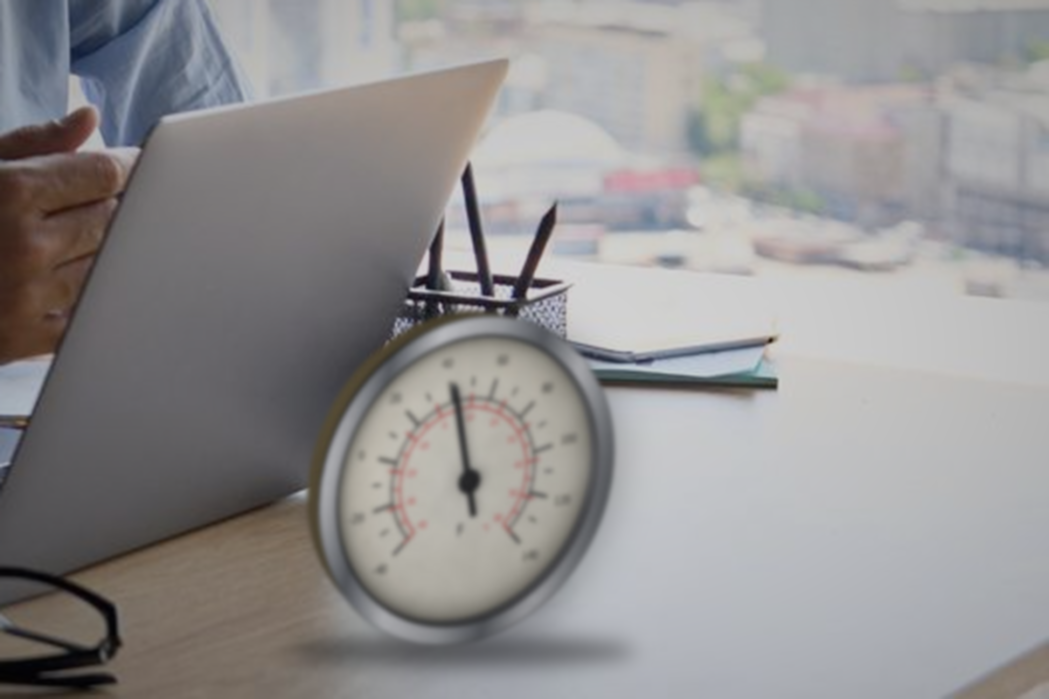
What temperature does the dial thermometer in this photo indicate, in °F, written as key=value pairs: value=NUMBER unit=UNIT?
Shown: value=40 unit=°F
